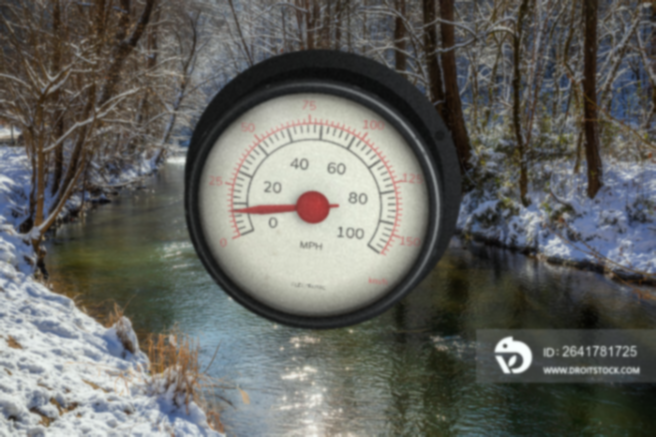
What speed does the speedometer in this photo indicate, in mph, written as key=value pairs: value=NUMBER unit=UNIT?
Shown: value=8 unit=mph
